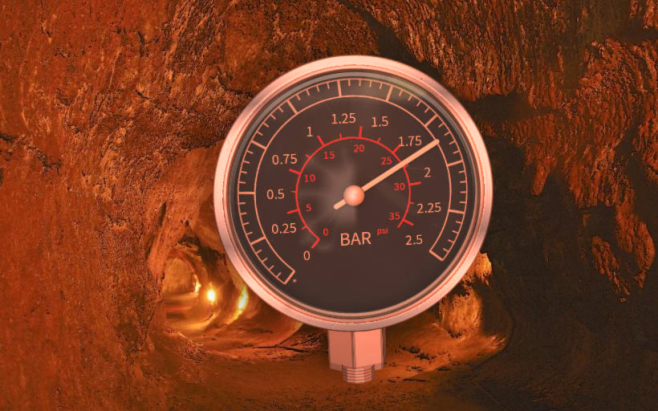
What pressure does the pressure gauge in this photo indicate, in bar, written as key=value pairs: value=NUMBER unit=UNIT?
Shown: value=1.85 unit=bar
